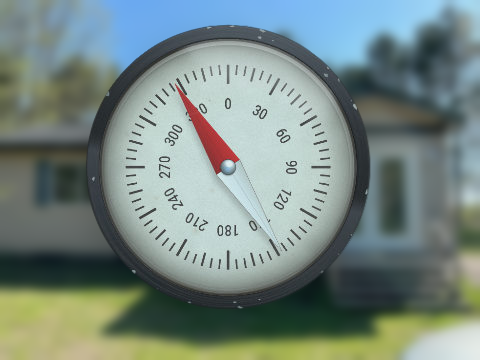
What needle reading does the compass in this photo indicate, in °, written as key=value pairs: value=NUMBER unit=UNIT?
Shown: value=327.5 unit=°
